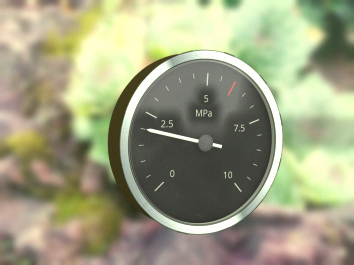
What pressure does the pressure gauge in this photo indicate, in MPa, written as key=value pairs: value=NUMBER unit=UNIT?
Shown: value=2 unit=MPa
